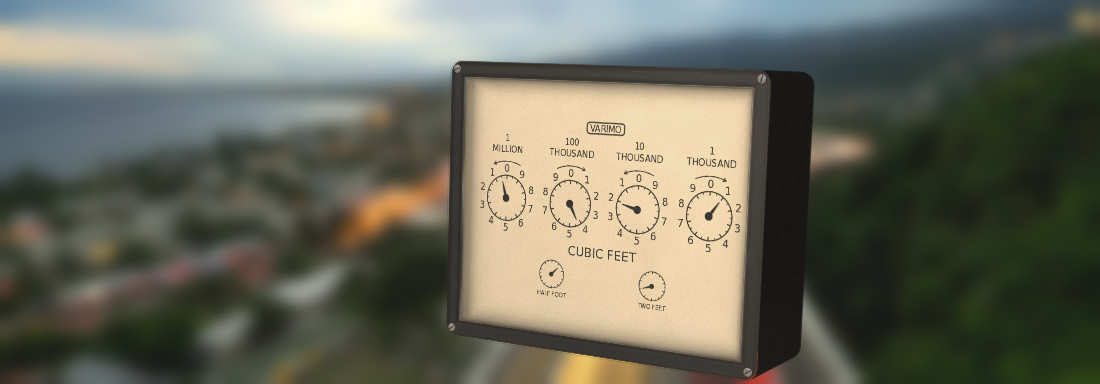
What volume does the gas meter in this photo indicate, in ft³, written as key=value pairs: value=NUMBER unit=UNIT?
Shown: value=42100 unit=ft³
